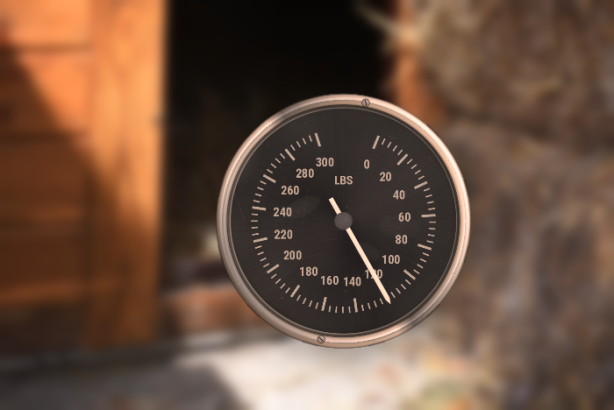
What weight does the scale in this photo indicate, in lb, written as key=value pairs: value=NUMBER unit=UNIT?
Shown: value=120 unit=lb
